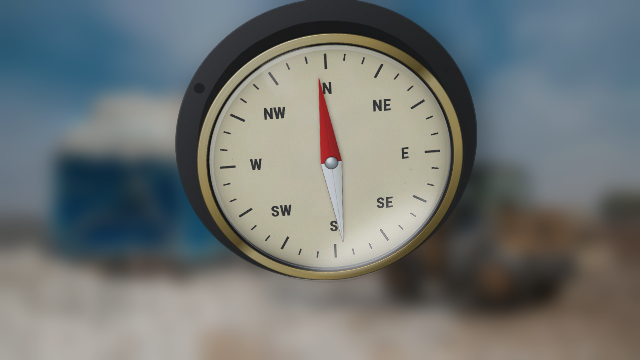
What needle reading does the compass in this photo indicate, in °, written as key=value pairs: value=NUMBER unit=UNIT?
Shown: value=355 unit=°
